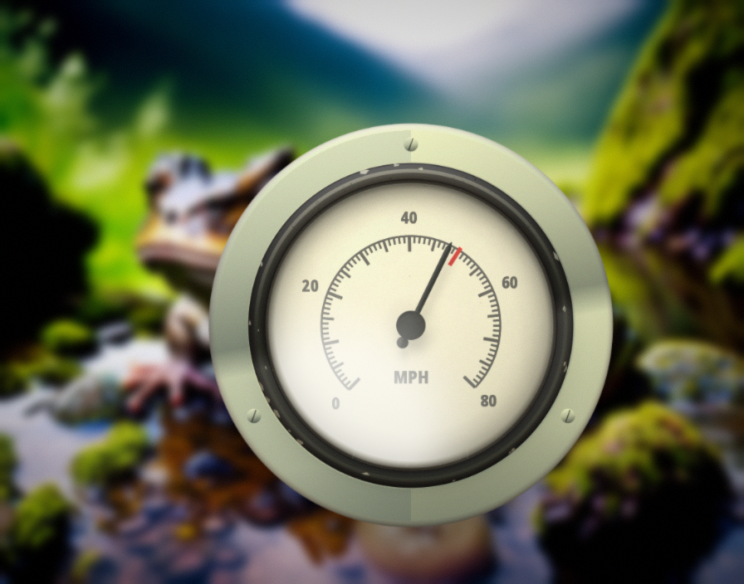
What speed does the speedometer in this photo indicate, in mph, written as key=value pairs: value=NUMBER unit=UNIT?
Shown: value=48 unit=mph
